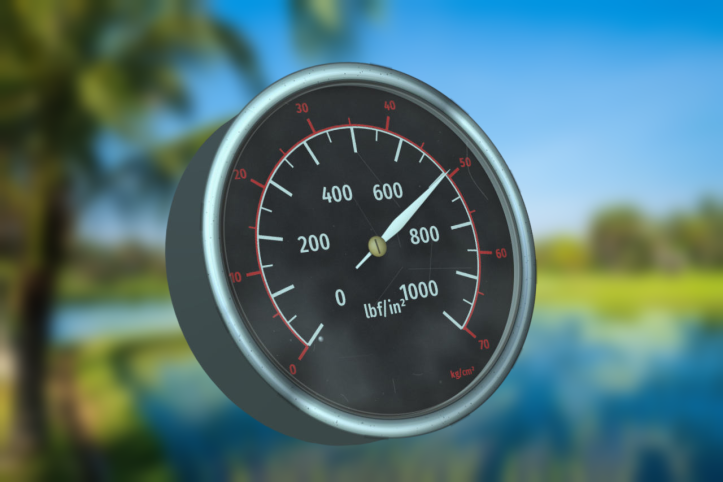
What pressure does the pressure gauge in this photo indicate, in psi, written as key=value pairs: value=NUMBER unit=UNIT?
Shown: value=700 unit=psi
